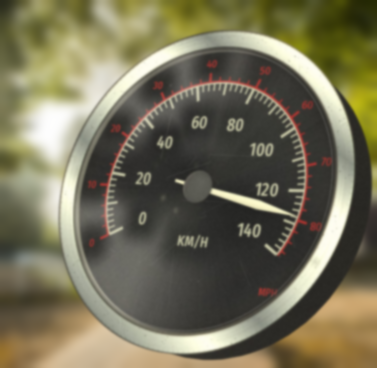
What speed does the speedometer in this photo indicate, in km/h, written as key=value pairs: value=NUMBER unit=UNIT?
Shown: value=128 unit=km/h
